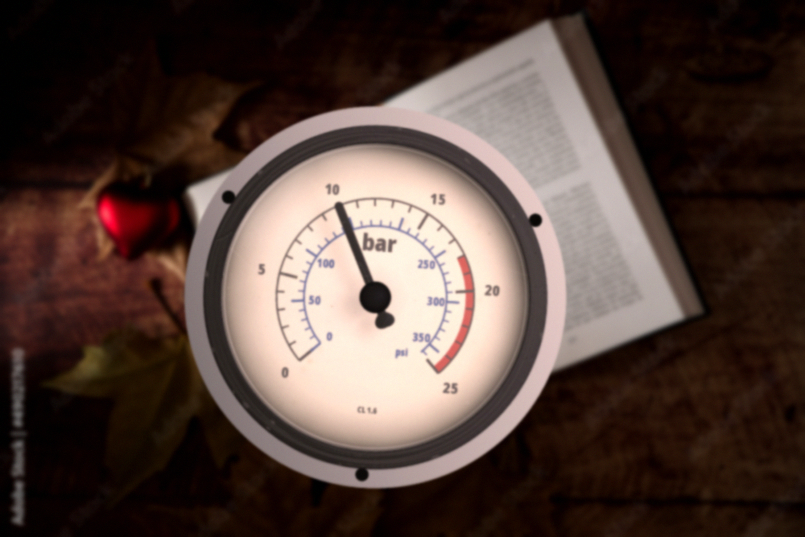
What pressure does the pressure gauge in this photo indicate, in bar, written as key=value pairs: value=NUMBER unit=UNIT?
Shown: value=10 unit=bar
